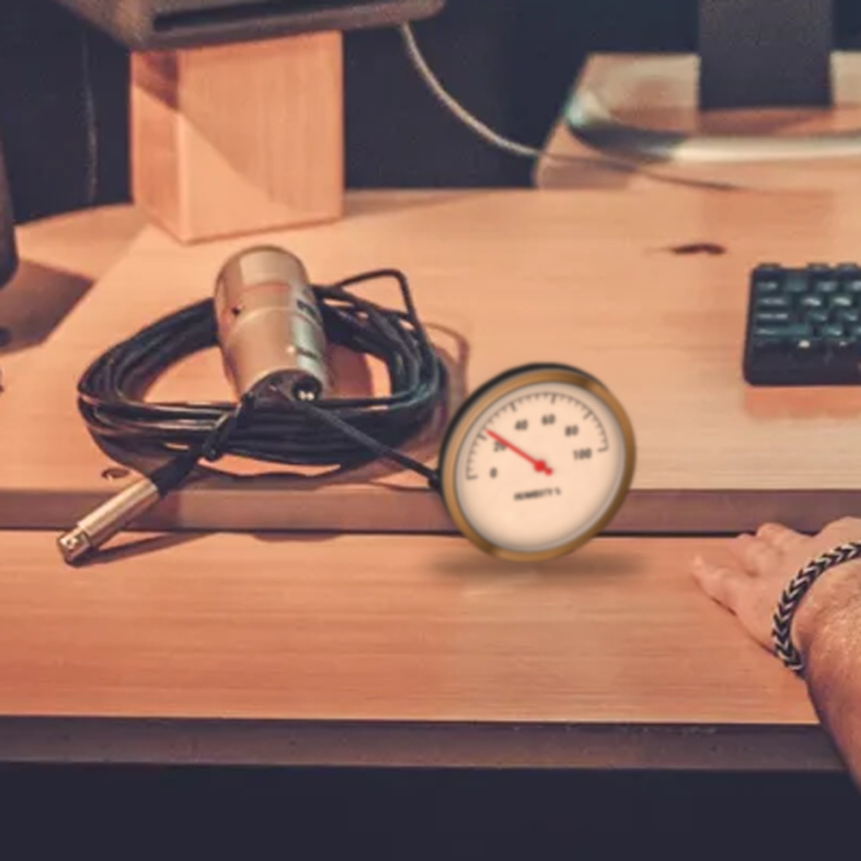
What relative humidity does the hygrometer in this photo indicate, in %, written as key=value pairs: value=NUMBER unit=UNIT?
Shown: value=24 unit=%
